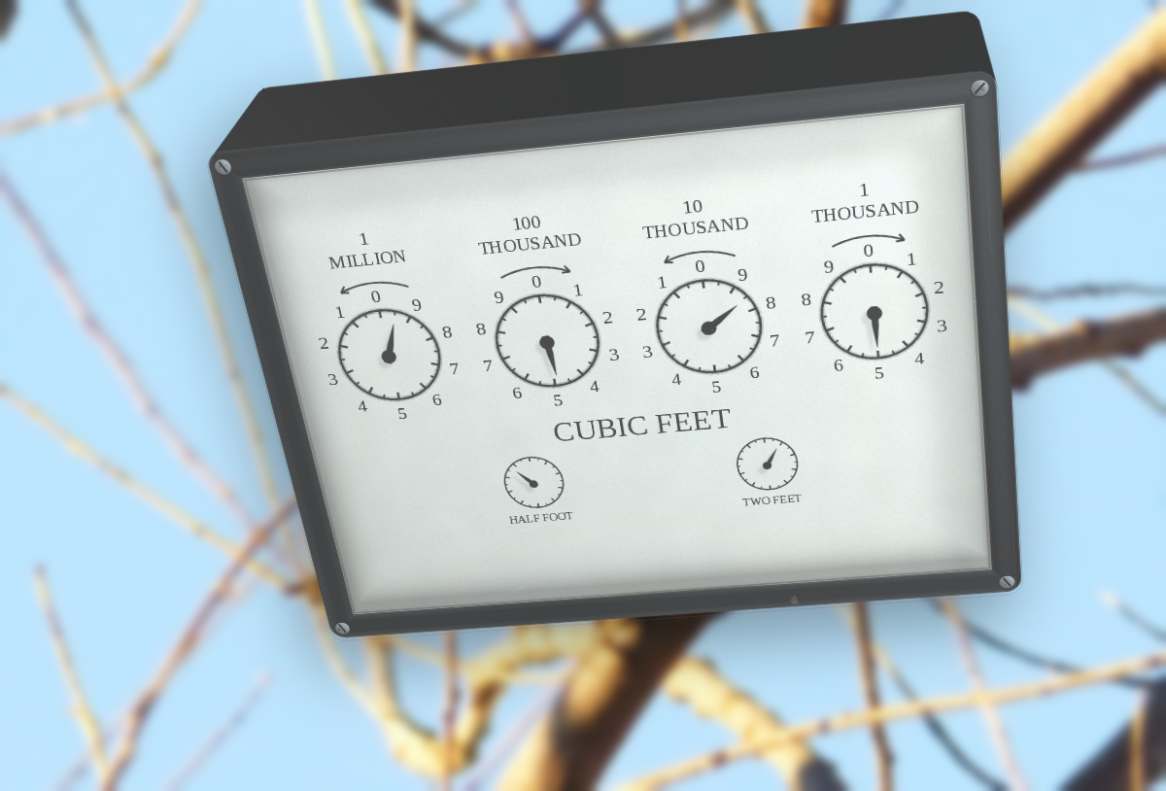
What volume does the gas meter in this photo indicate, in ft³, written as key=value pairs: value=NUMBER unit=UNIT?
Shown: value=948500 unit=ft³
